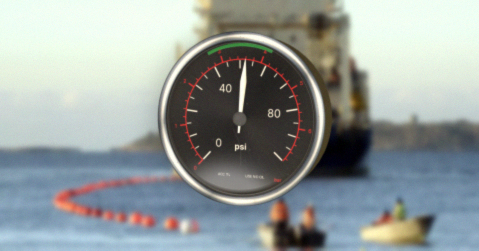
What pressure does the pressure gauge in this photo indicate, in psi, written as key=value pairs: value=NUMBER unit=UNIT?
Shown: value=52.5 unit=psi
